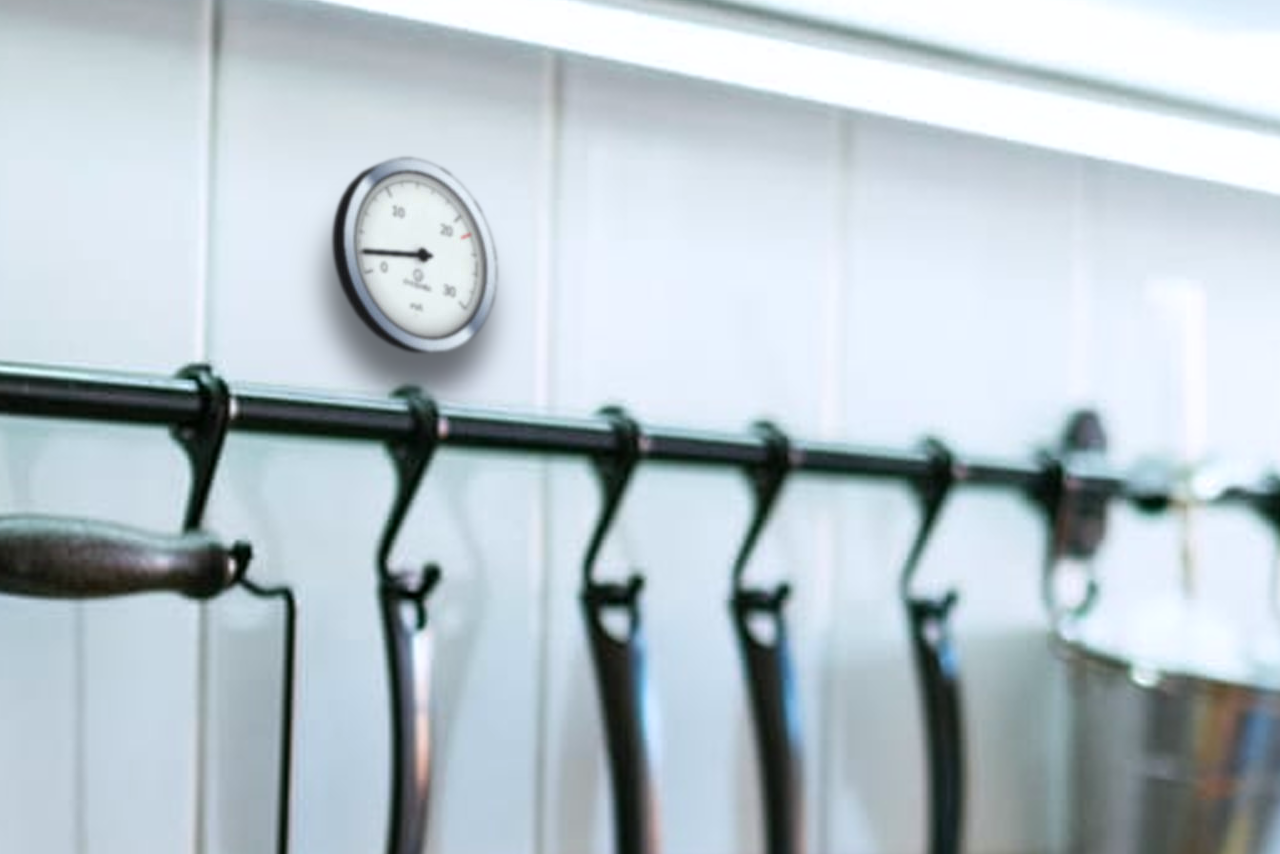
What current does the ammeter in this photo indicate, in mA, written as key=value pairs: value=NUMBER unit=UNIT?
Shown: value=2 unit=mA
